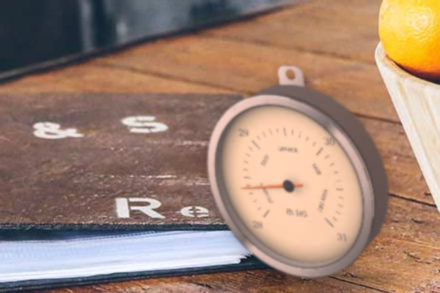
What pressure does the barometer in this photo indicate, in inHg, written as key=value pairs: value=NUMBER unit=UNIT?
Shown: value=28.4 unit=inHg
